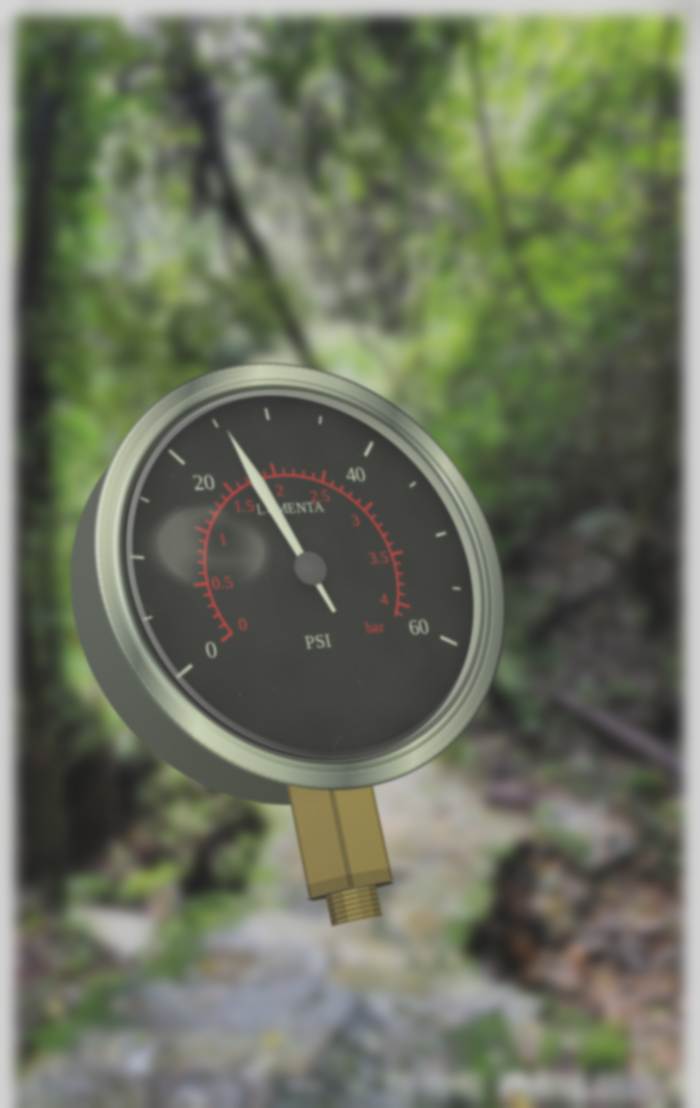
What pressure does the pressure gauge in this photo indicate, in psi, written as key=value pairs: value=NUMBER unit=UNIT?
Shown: value=25 unit=psi
